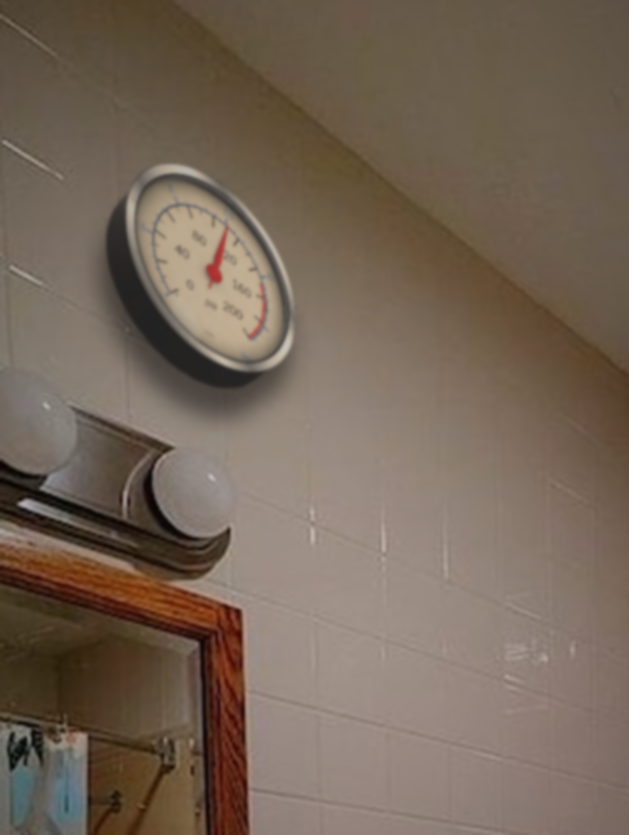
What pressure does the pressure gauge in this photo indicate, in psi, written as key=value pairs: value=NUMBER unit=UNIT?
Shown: value=110 unit=psi
